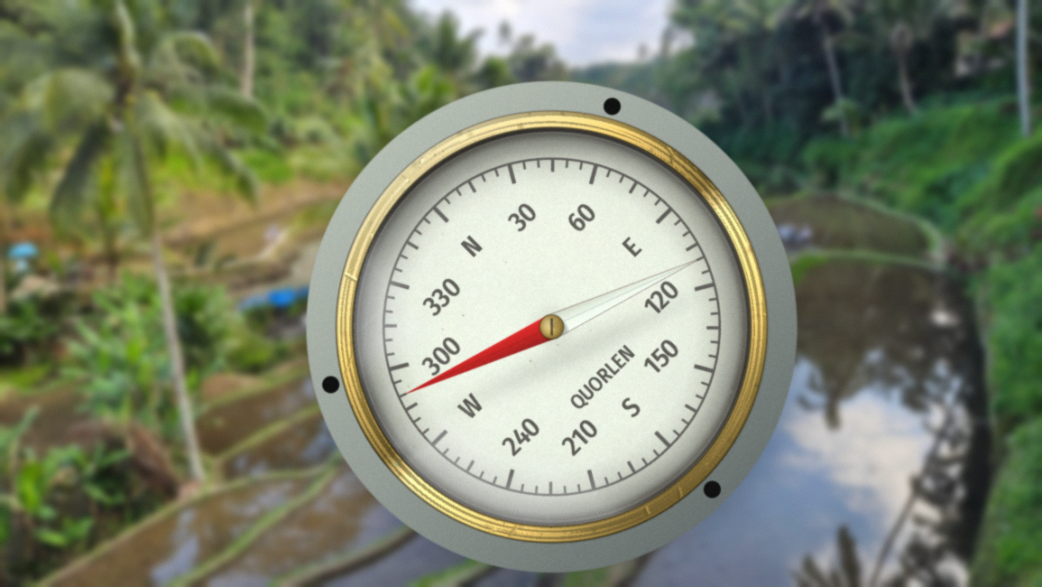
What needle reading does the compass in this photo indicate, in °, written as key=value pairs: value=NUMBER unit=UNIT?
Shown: value=290 unit=°
